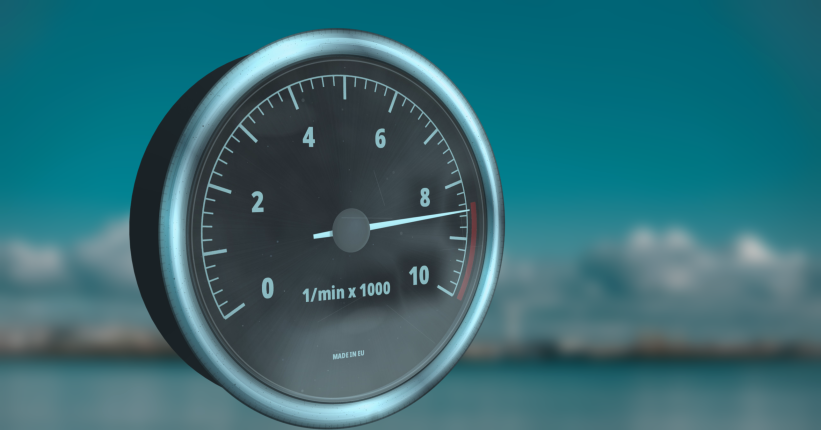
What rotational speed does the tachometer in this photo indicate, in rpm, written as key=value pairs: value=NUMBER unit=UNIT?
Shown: value=8500 unit=rpm
